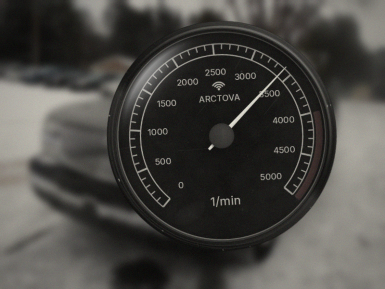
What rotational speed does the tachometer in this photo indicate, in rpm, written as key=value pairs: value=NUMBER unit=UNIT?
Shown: value=3400 unit=rpm
